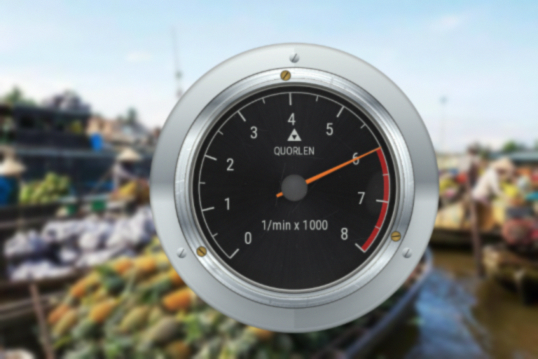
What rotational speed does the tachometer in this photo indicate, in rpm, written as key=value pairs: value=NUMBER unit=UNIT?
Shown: value=6000 unit=rpm
